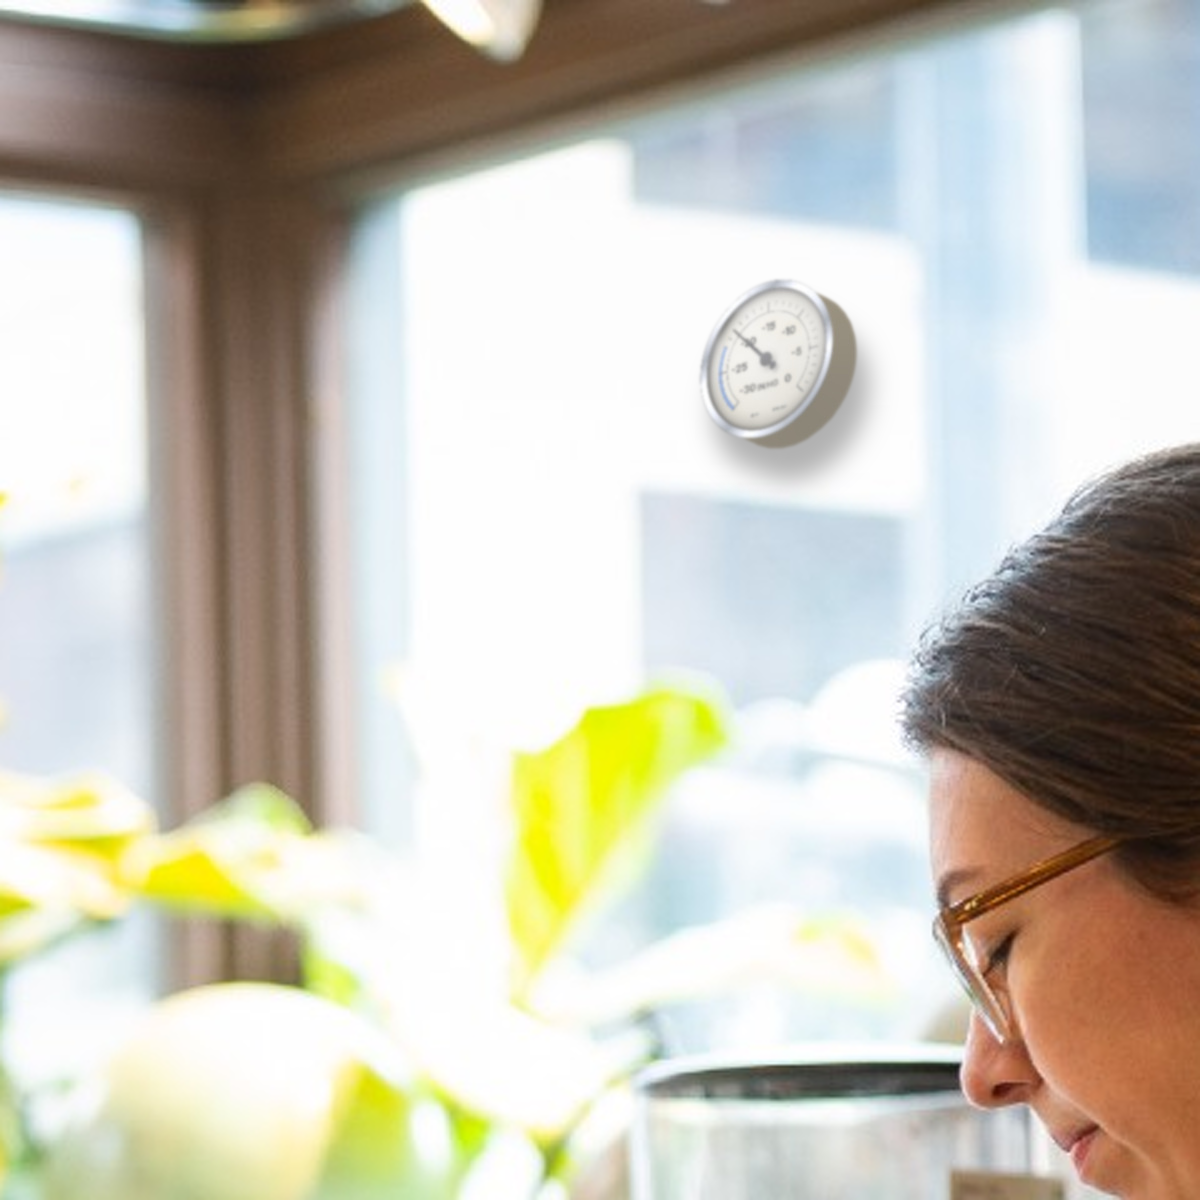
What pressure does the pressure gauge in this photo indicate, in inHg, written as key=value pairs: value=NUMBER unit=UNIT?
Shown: value=-20 unit=inHg
